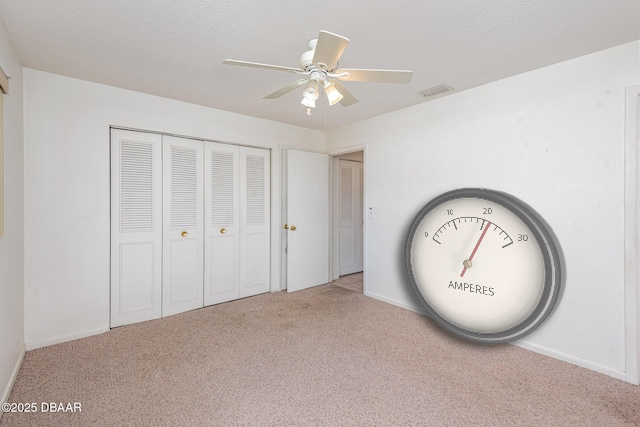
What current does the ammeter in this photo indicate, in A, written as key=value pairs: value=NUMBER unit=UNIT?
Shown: value=22 unit=A
